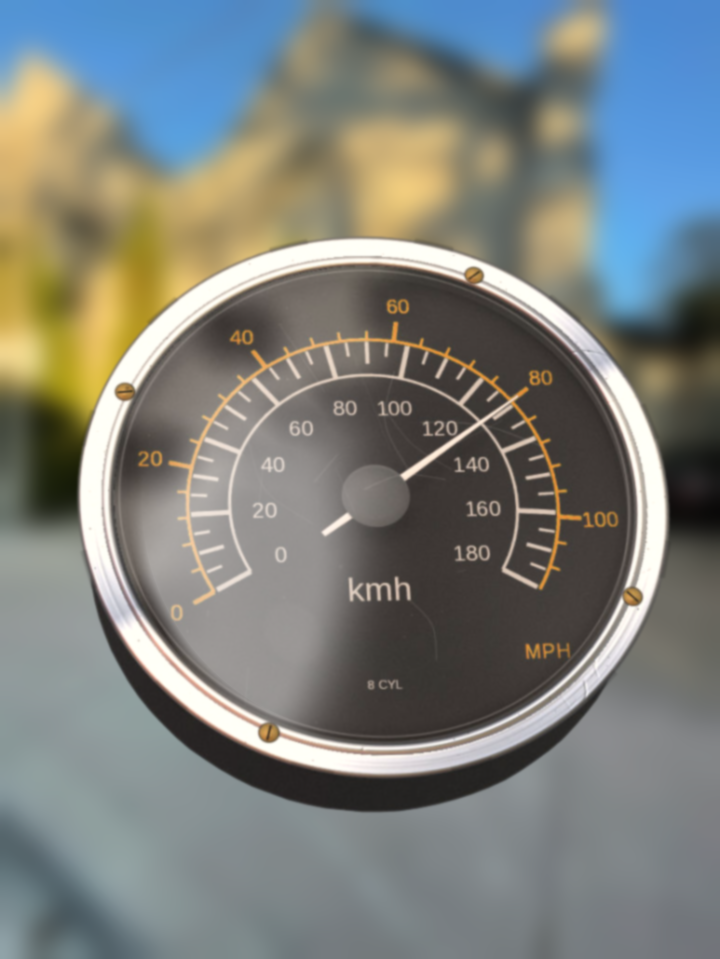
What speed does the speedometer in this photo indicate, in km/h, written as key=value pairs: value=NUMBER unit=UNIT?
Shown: value=130 unit=km/h
